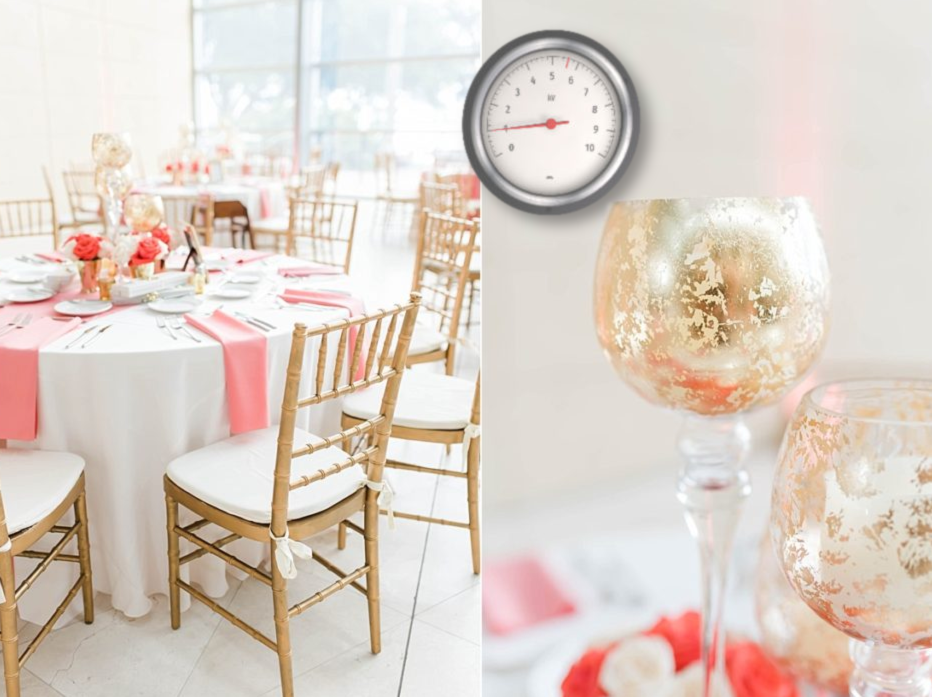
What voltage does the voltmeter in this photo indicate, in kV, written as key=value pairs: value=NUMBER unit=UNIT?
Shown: value=1 unit=kV
